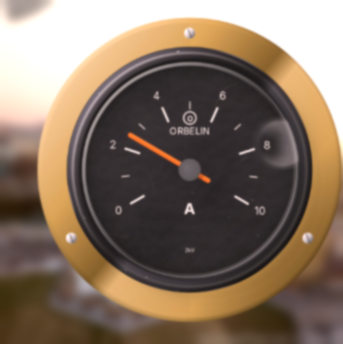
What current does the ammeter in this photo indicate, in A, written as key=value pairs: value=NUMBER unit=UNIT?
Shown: value=2.5 unit=A
